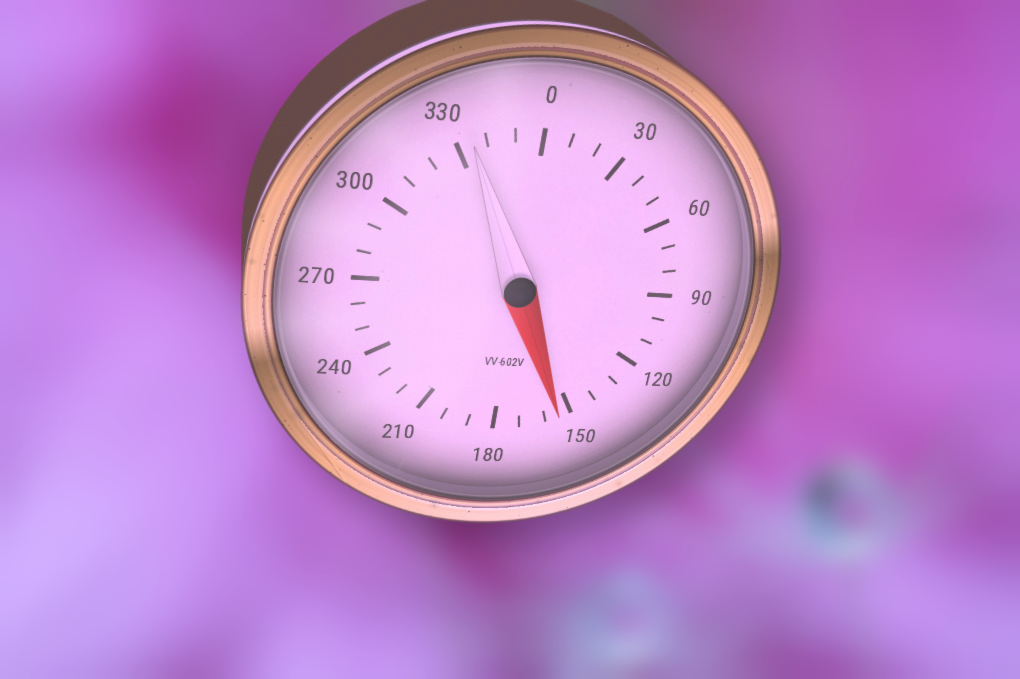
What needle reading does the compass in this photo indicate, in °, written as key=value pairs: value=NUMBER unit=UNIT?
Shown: value=155 unit=°
